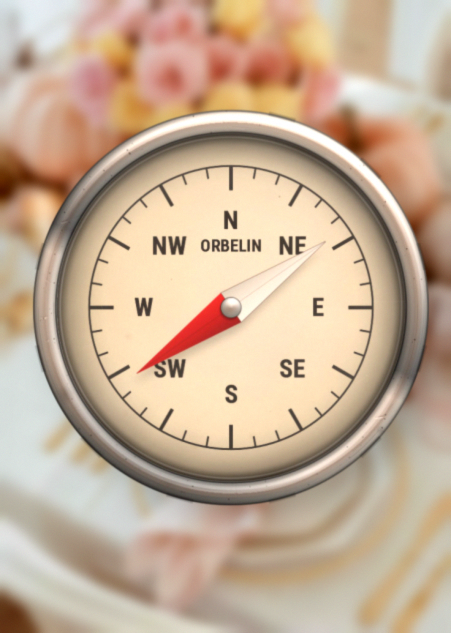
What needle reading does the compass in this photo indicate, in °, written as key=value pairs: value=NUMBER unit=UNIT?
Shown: value=235 unit=°
